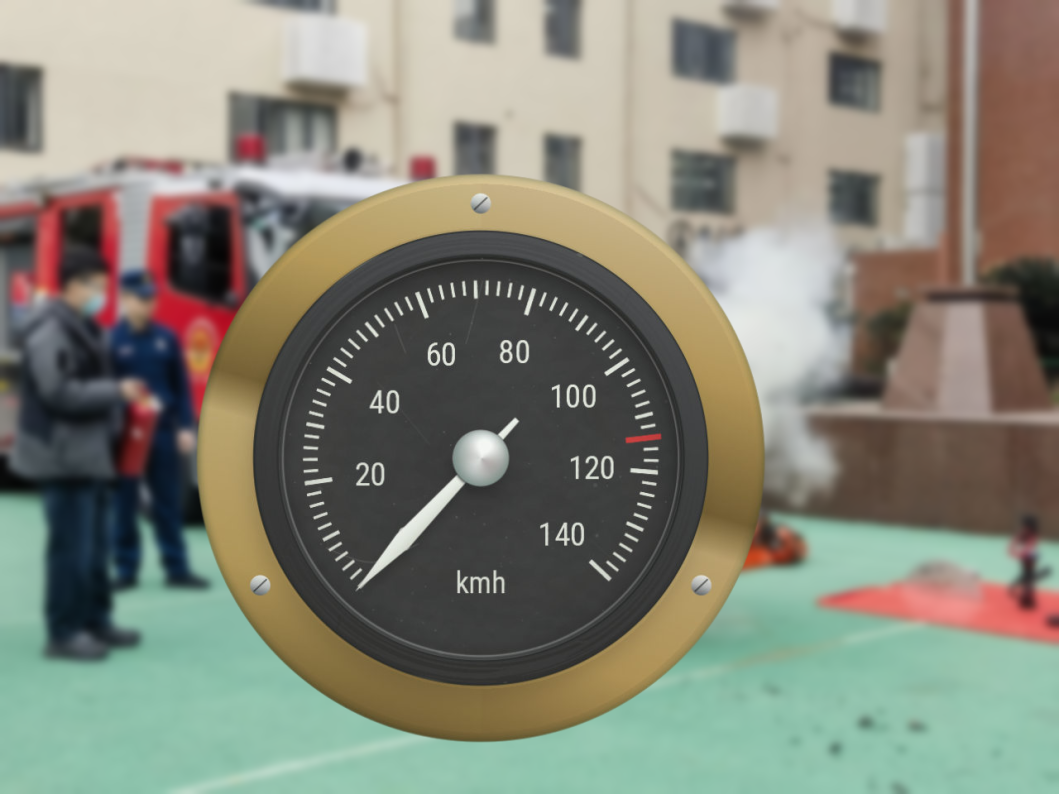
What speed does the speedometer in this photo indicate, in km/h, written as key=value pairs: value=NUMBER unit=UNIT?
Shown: value=0 unit=km/h
